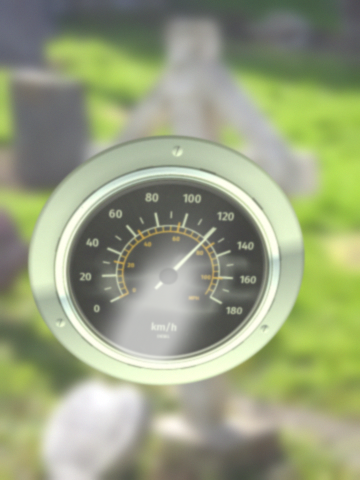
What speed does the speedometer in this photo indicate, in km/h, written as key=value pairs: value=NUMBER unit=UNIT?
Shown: value=120 unit=km/h
